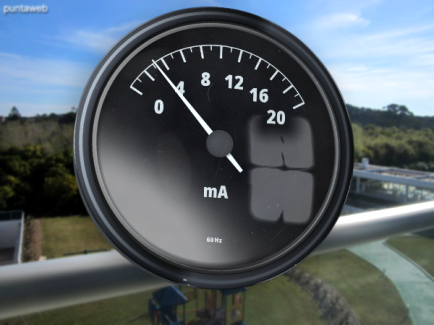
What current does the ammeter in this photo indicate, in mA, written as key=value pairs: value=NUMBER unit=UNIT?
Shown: value=3 unit=mA
